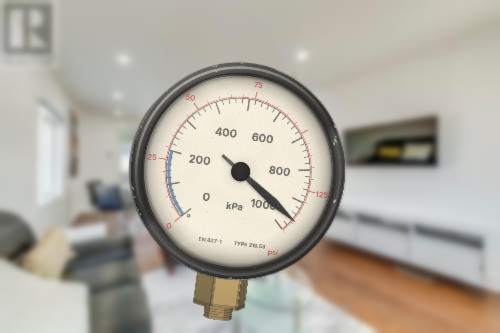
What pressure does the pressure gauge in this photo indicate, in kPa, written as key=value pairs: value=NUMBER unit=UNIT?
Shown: value=960 unit=kPa
